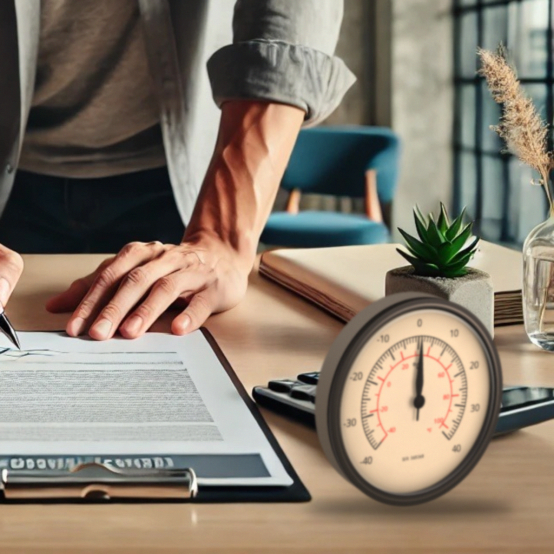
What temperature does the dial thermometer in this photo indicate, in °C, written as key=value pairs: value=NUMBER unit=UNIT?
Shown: value=0 unit=°C
